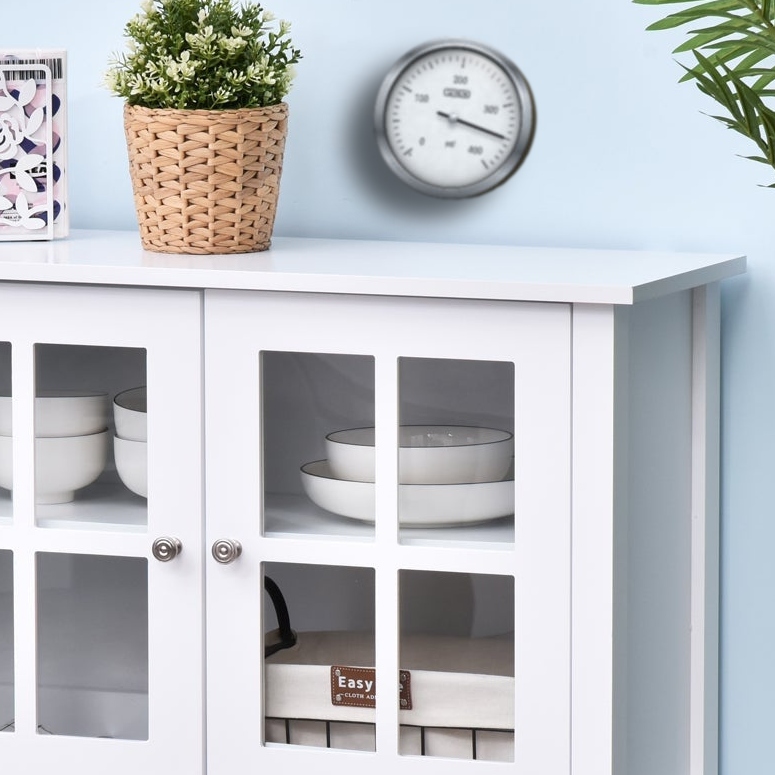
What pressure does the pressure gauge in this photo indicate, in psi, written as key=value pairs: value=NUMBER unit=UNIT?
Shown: value=350 unit=psi
